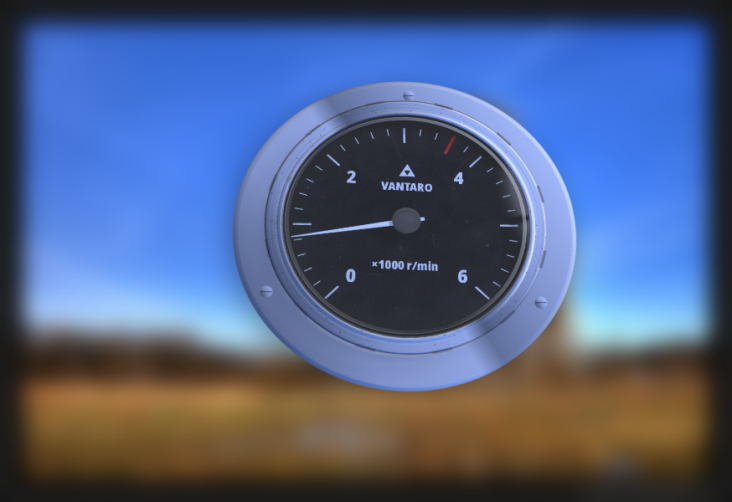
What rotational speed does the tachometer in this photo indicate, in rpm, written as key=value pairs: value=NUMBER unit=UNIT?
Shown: value=800 unit=rpm
